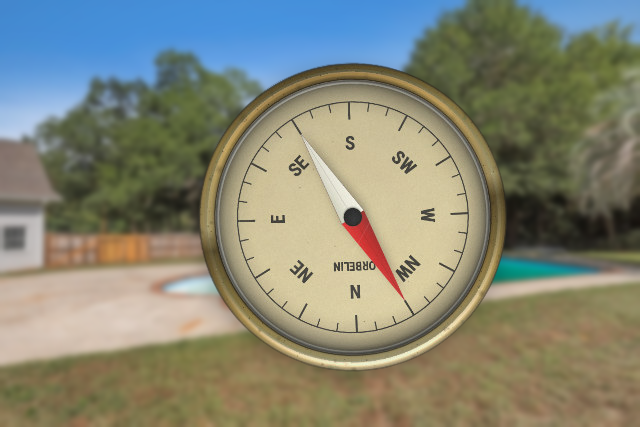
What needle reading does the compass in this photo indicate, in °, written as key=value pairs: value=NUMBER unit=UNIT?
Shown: value=330 unit=°
